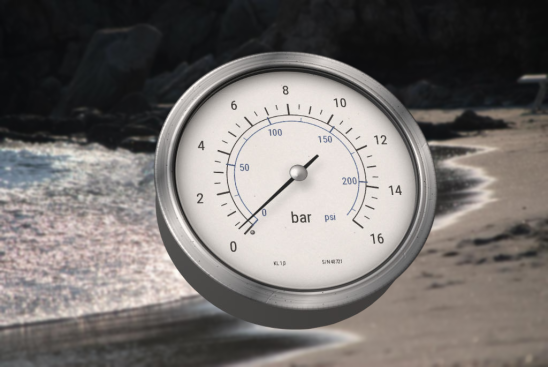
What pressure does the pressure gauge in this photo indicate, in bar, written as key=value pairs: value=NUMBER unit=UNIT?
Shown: value=0.25 unit=bar
